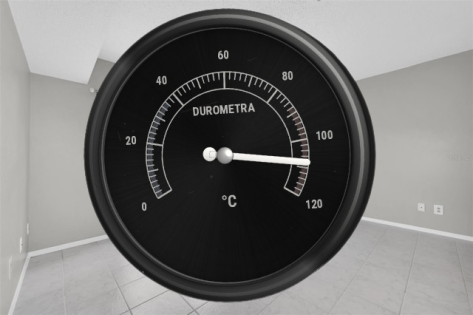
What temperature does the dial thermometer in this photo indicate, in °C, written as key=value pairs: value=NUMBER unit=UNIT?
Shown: value=108 unit=°C
